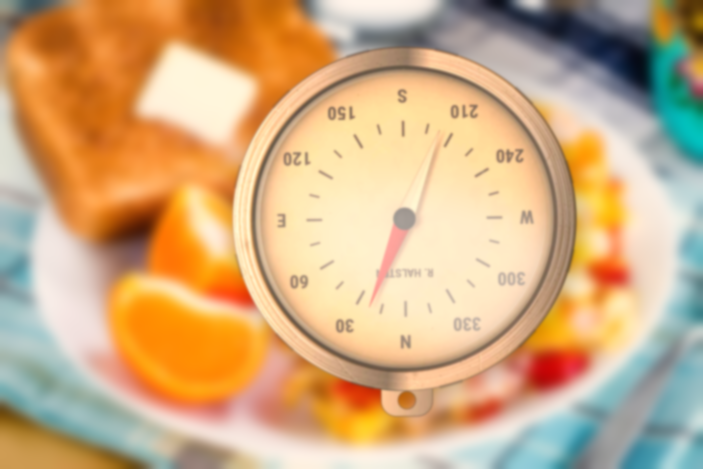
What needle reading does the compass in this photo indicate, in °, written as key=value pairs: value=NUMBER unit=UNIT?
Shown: value=22.5 unit=°
